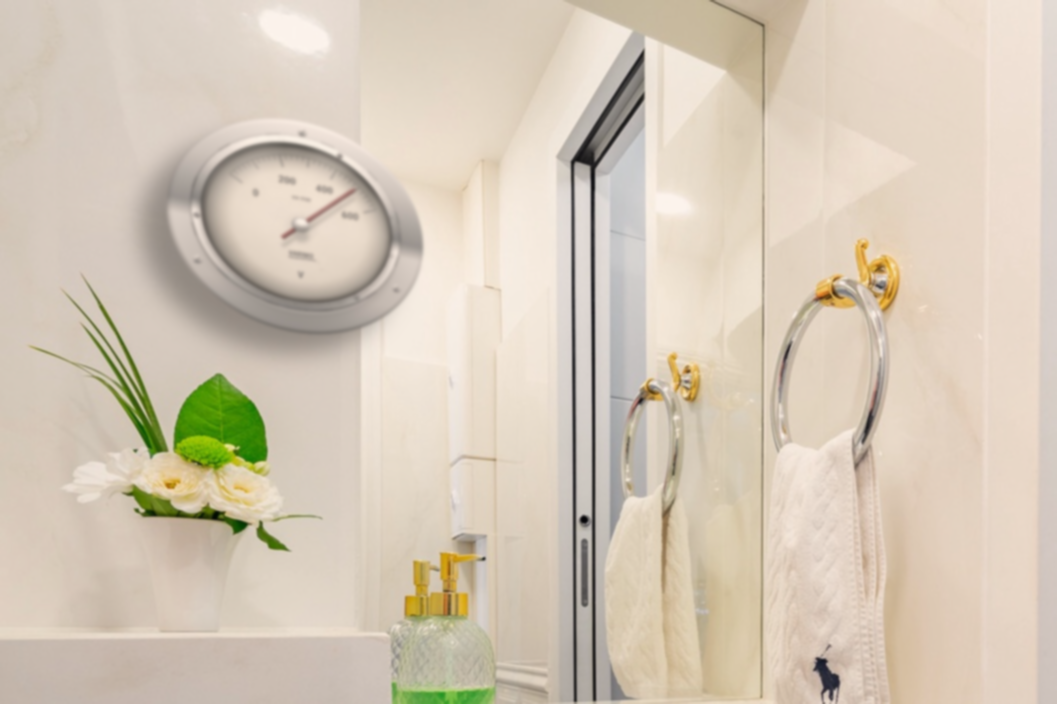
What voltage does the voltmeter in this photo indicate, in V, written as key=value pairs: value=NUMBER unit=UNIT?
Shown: value=500 unit=V
